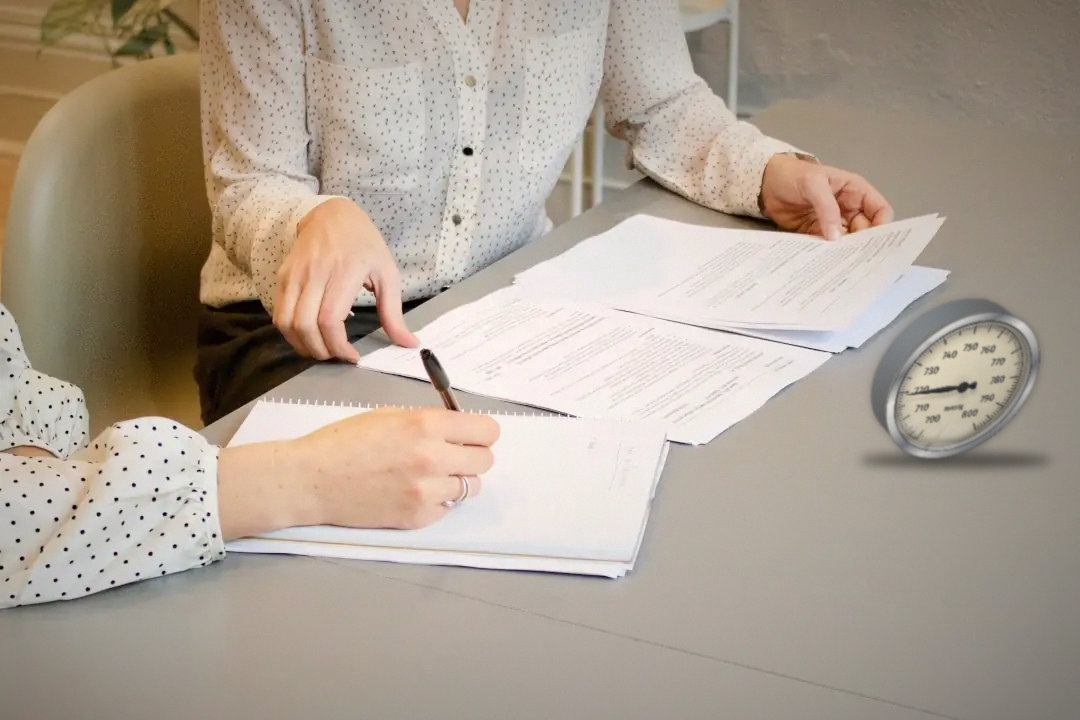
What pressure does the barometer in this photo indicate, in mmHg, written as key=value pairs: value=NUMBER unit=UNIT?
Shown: value=720 unit=mmHg
